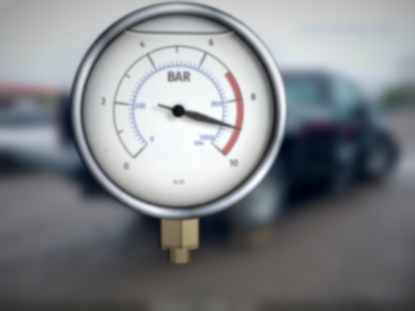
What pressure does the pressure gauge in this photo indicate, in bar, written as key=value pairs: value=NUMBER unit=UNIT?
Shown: value=9 unit=bar
